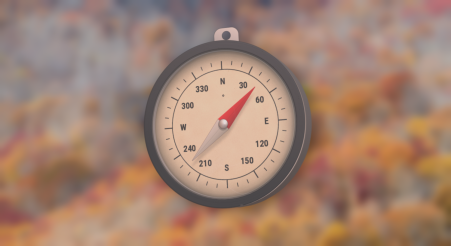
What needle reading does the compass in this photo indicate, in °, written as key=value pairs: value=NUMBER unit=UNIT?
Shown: value=45 unit=°
